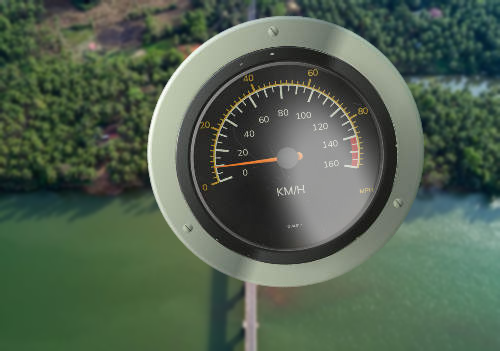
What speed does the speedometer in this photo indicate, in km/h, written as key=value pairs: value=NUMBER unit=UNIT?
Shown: value=10 unit=km/h
